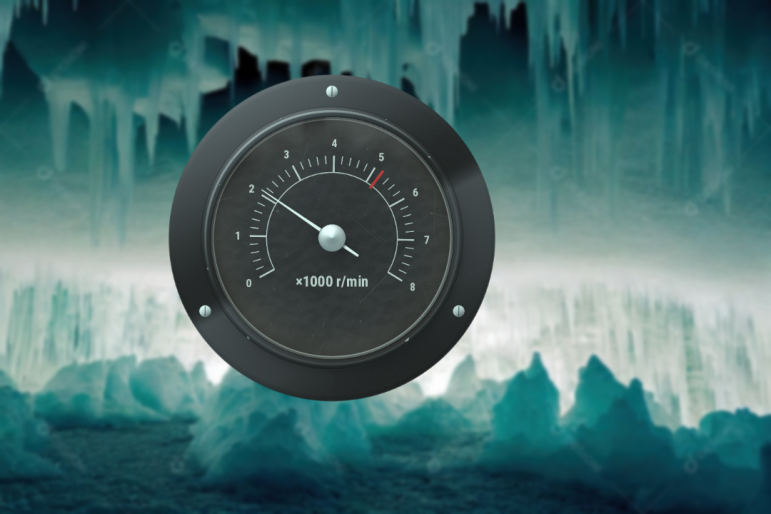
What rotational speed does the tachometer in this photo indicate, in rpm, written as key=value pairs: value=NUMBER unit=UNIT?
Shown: value=2100 unit=rpm
